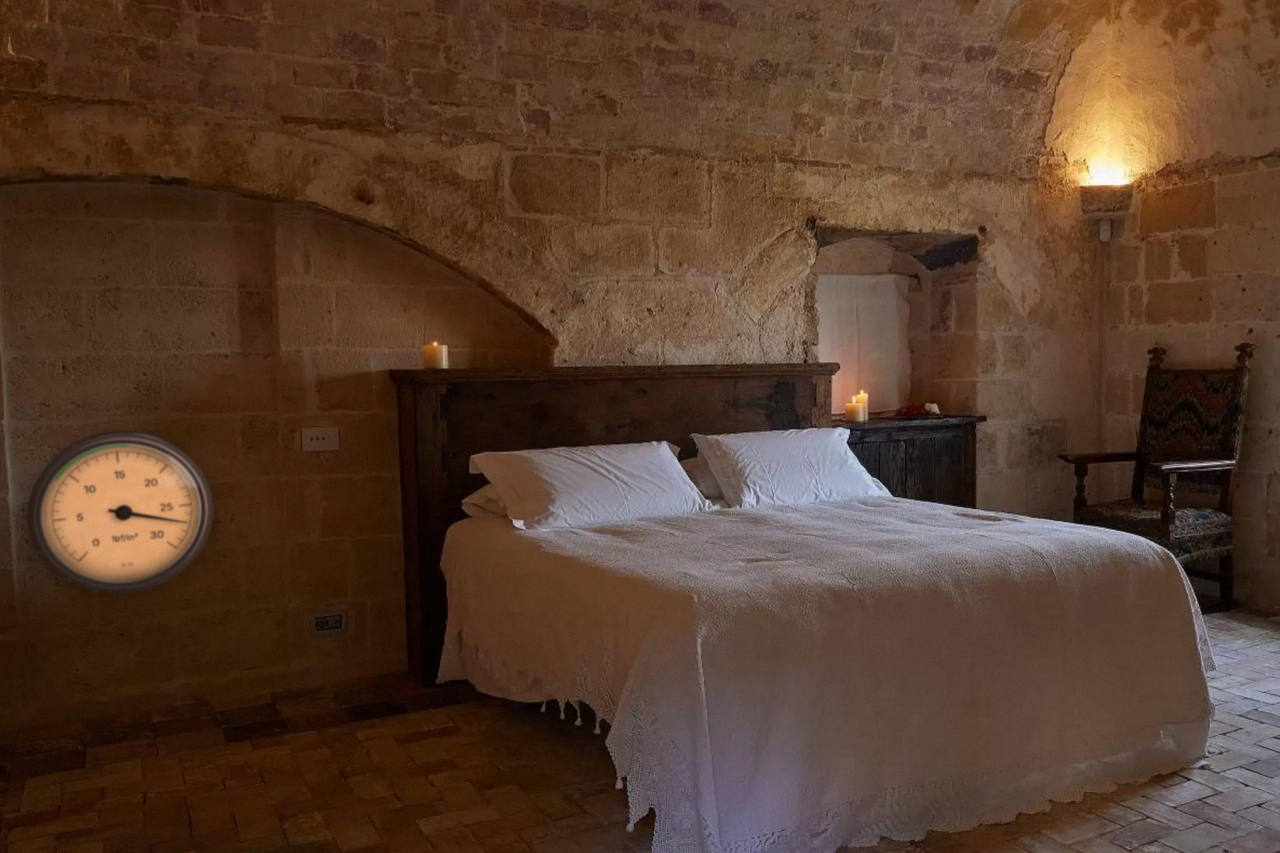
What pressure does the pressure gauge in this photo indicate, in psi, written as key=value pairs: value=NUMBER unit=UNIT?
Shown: value=27 unit=psi
